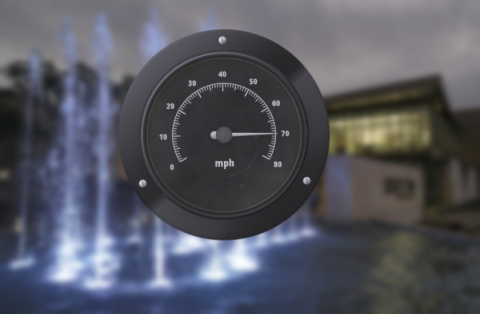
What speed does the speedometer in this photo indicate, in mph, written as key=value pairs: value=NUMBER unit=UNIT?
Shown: value=70 unit=mph
